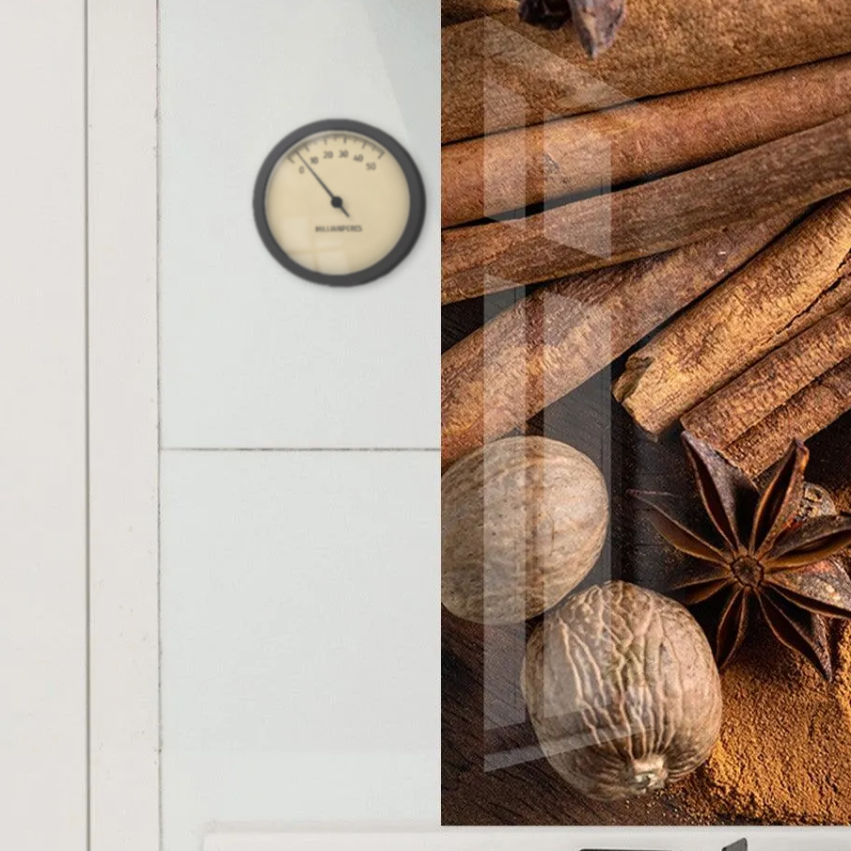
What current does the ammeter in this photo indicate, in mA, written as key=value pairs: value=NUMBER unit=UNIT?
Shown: value=5 unit=mA
